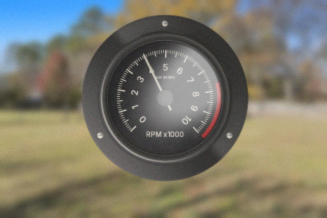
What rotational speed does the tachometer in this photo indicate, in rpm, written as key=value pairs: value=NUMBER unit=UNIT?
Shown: value=4000 unit=rpm
